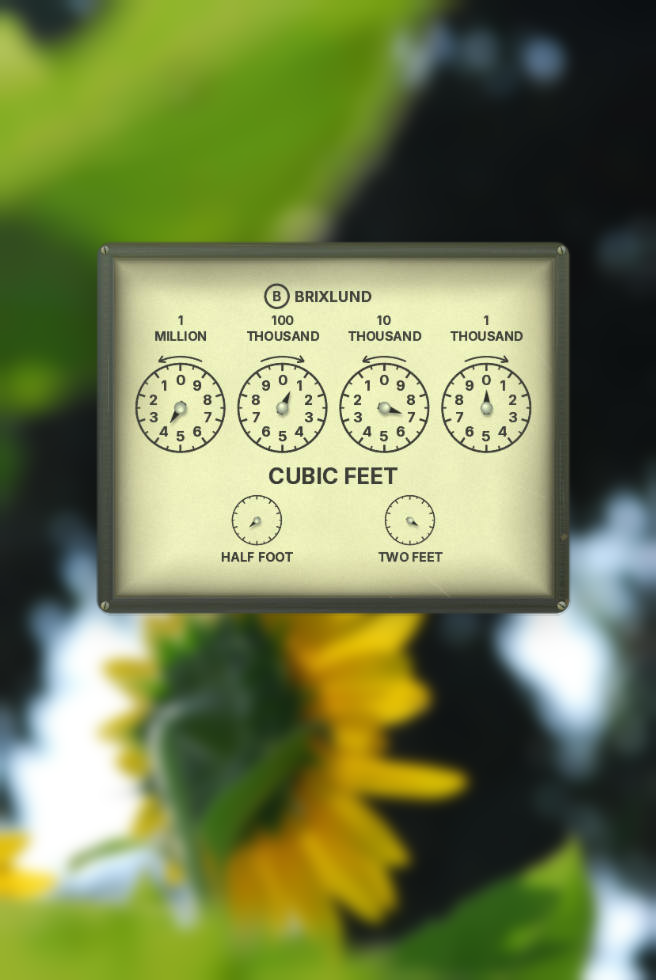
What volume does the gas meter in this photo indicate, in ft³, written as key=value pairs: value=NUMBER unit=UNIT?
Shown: value=407000 unit=ft³
